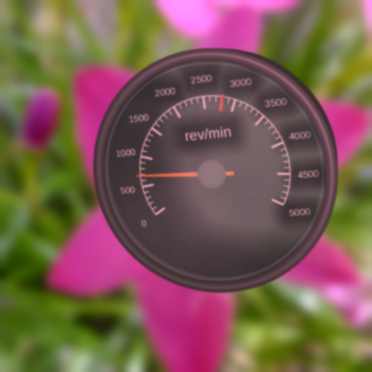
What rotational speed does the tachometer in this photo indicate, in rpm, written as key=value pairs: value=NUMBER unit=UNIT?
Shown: value=700 unit=rpm
